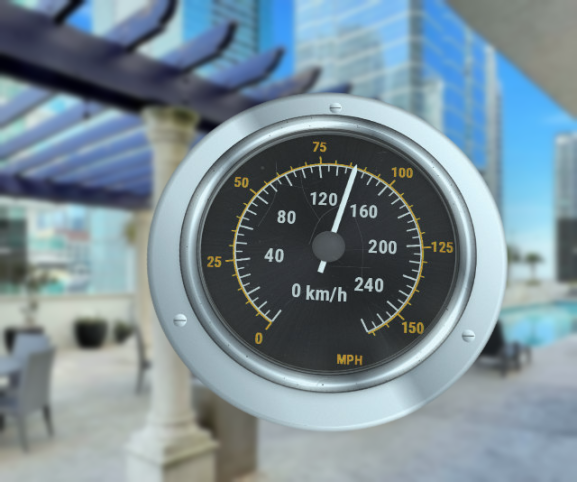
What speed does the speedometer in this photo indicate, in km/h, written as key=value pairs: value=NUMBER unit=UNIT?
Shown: value=140 unit=km/h
